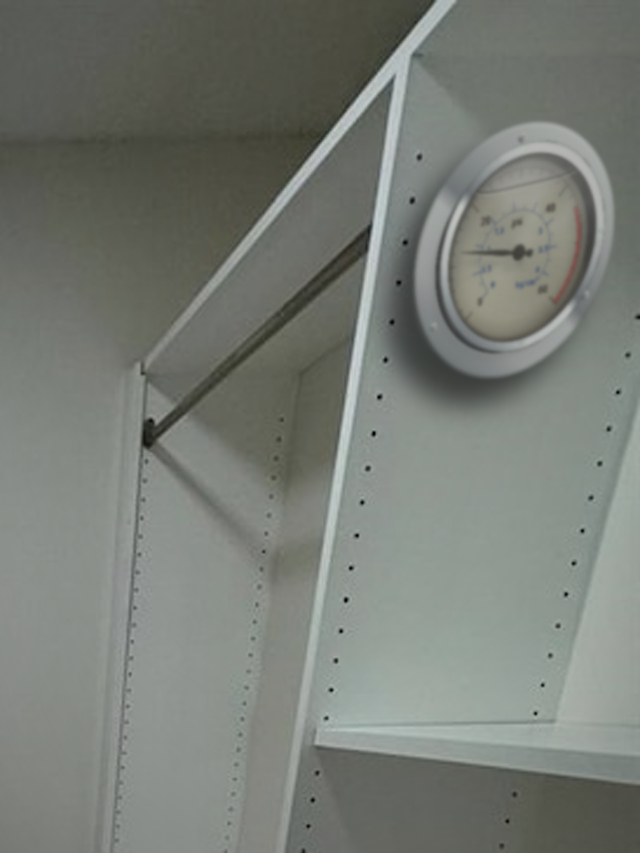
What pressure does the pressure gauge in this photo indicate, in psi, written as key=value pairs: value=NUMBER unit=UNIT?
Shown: value=12 unit=psi
